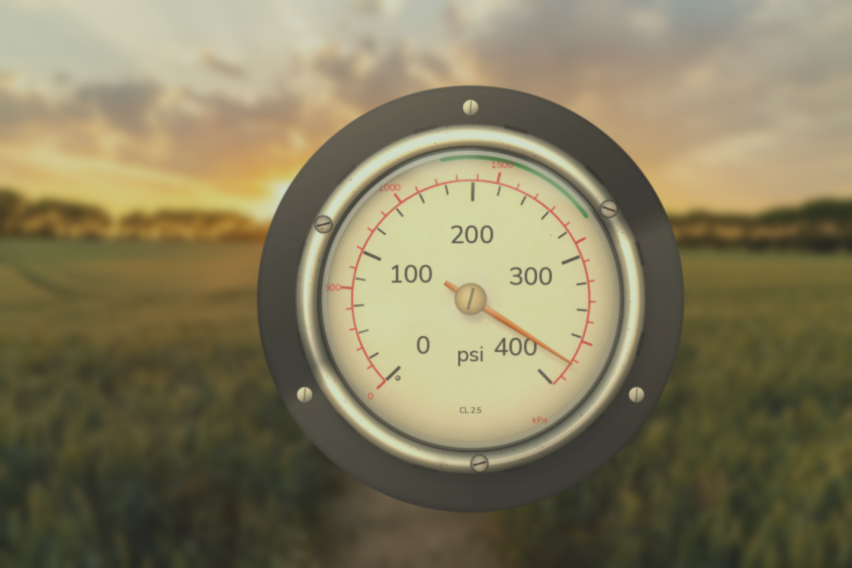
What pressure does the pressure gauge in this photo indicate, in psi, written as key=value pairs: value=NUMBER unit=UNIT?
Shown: value=380 unit=psi
